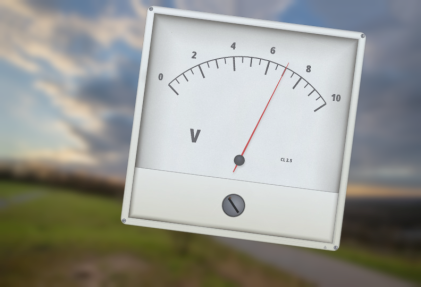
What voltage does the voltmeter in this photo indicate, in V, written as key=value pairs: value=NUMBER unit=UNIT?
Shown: value=7 unit=V
